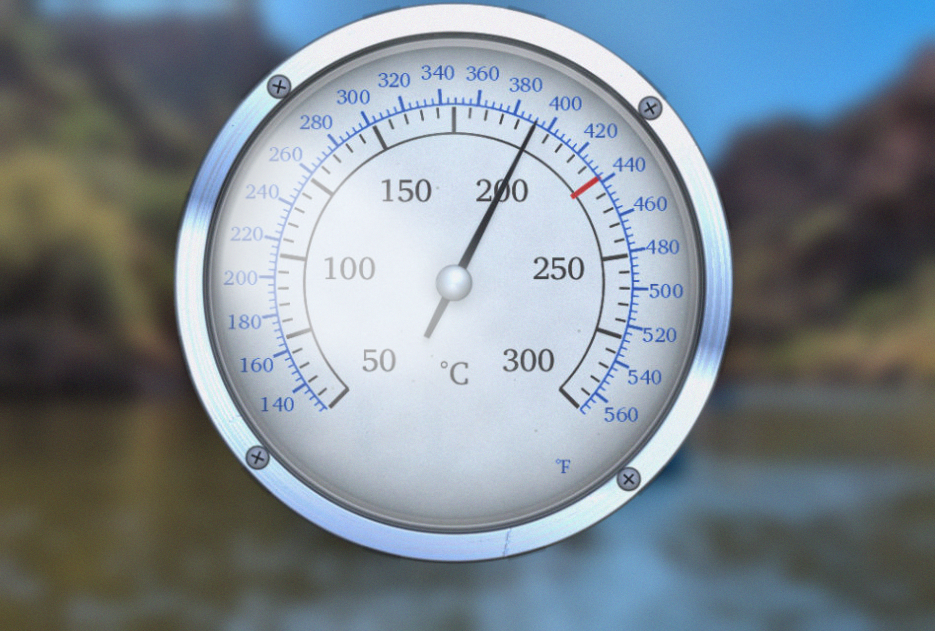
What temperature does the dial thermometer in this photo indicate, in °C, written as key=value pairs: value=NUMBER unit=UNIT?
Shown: value=200 unit=°C
